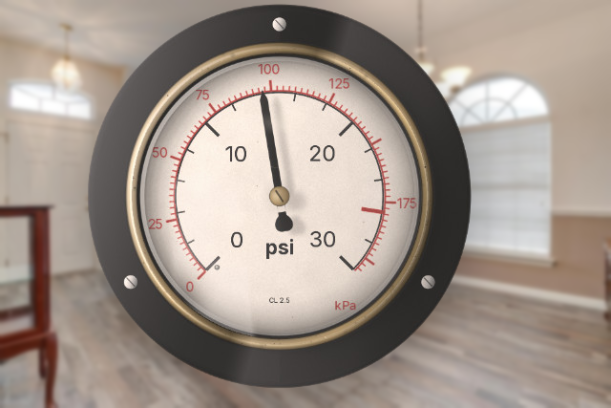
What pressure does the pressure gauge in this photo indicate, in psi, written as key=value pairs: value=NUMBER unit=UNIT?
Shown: value=14 unit=psi
